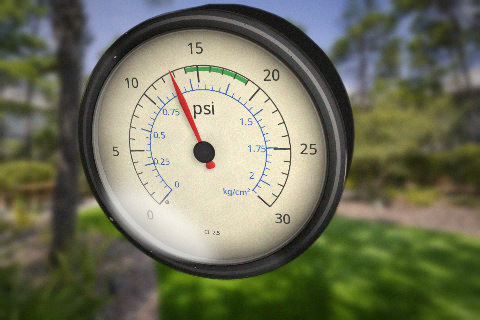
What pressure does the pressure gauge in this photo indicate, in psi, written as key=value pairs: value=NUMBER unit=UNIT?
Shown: value=13 unit=psi
